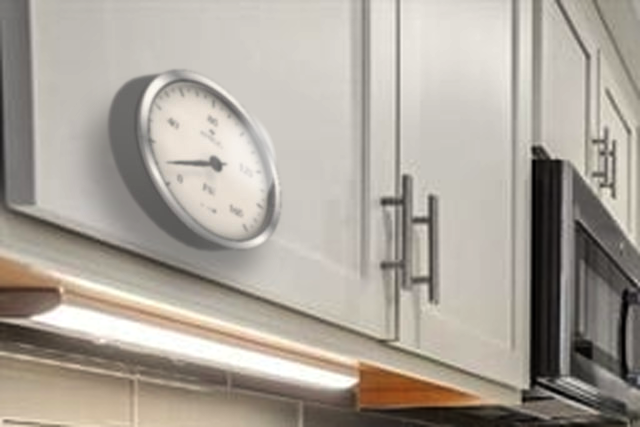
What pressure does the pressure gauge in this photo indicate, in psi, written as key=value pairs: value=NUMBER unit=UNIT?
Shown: value=10 unit=psi
